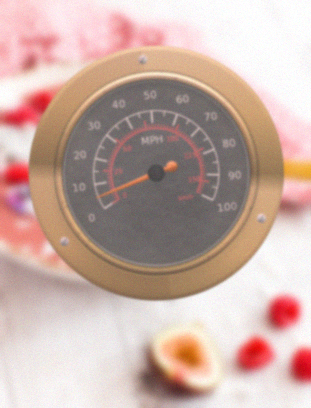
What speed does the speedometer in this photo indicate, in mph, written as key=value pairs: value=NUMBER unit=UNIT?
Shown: value=5 unit=mph
